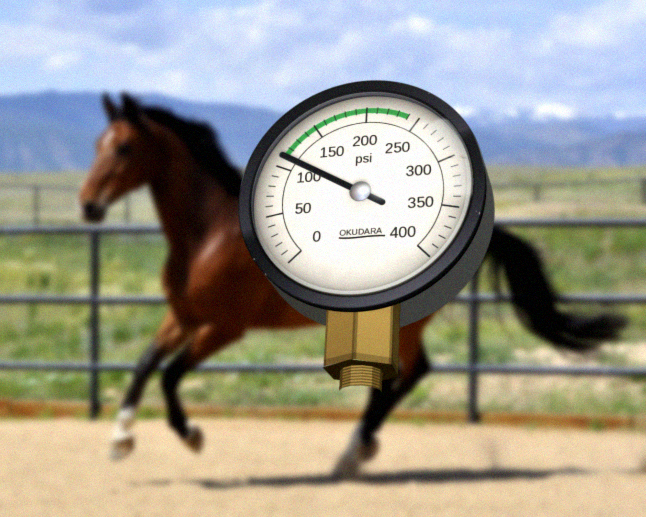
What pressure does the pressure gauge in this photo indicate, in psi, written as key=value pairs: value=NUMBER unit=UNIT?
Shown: value=110 unit=psi
